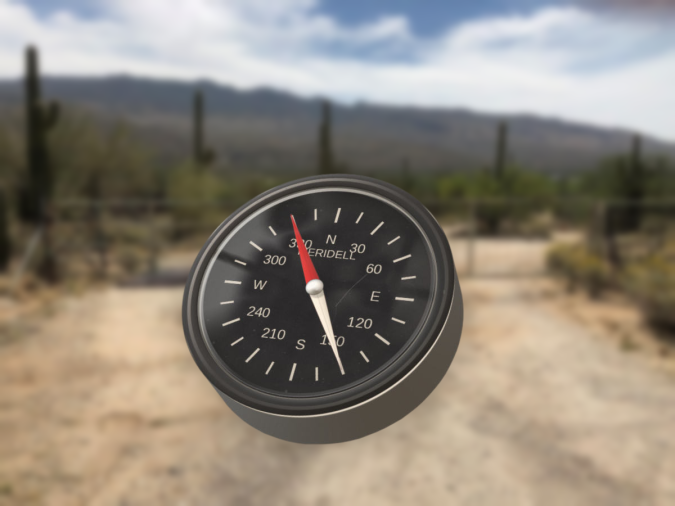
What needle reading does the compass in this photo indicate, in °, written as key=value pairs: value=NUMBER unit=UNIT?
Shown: value=330 unit=°
